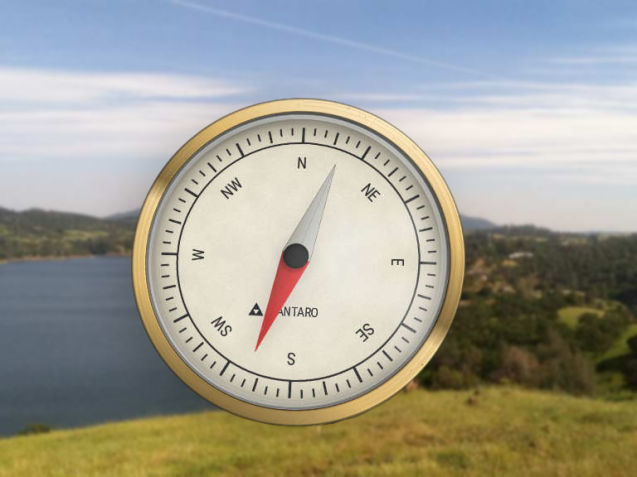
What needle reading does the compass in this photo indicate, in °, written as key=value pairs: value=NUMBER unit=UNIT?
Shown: value=200 unit=°
